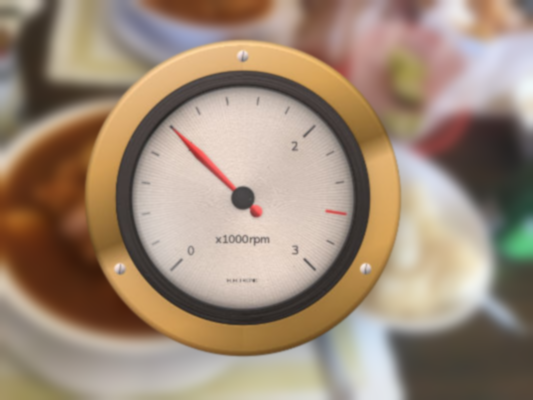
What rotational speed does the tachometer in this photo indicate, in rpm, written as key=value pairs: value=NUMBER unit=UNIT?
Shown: value=1000 unit=rpm
